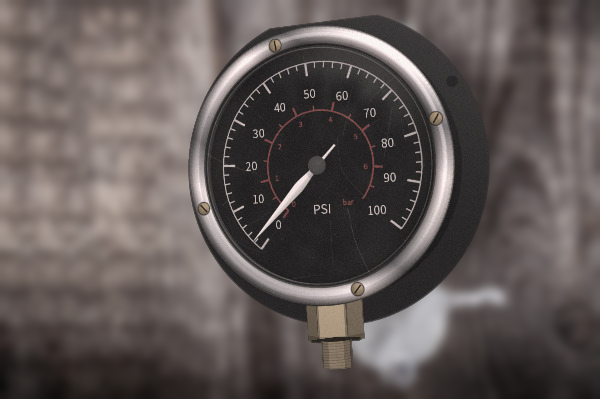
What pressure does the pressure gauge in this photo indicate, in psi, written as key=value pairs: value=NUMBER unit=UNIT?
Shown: value=2 unit=psi
